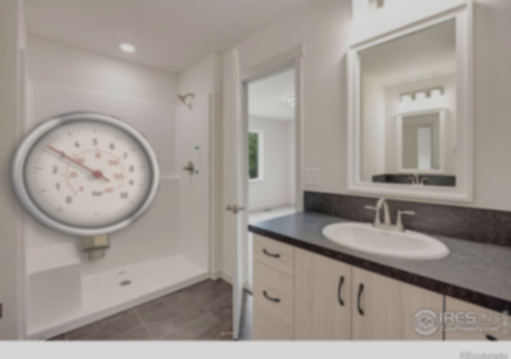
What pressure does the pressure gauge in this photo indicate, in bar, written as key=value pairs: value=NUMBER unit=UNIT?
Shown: value=3 unit=bar
